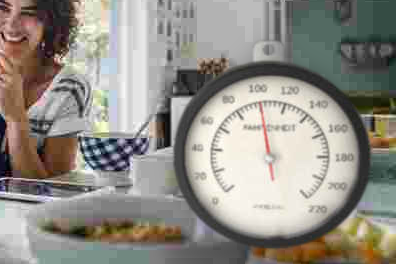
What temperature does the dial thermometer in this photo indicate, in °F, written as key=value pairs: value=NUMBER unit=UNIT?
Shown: value=100 unit=°F
